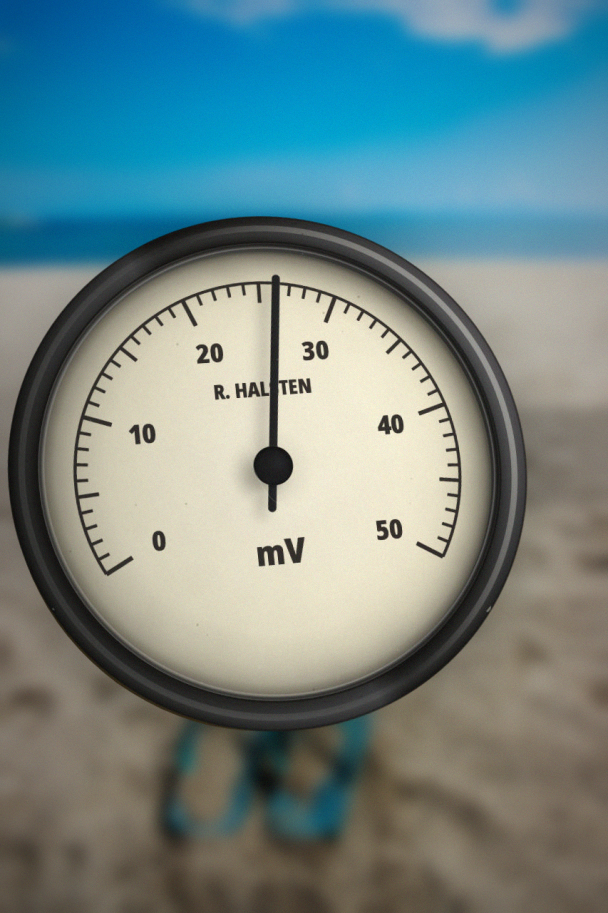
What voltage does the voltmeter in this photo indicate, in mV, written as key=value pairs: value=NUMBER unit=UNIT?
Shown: value=26 unit=mV
